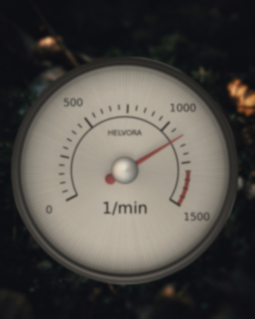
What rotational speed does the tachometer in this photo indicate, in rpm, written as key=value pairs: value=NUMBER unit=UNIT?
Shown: value=1100 unit=rpm
